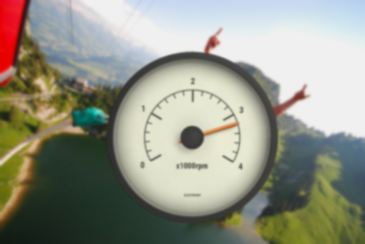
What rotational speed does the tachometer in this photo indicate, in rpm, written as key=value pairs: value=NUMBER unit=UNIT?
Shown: value=3200 unit=rpm
